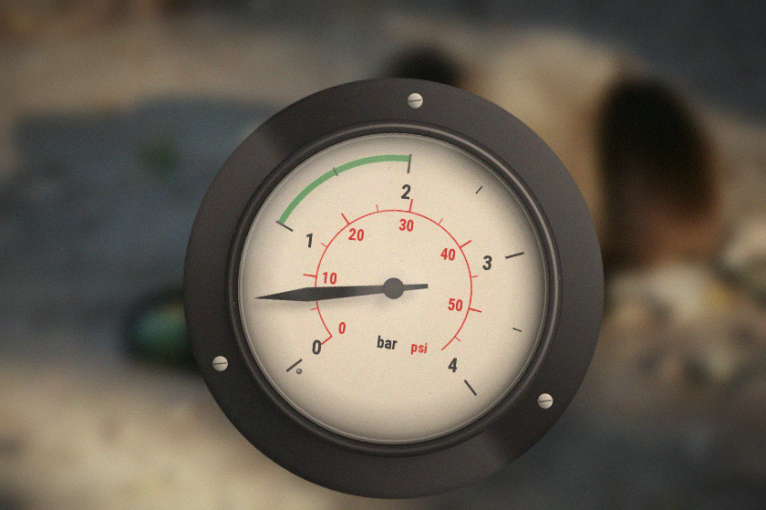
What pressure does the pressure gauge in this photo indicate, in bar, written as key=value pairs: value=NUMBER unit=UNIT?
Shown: value=0.5 unit=bar
